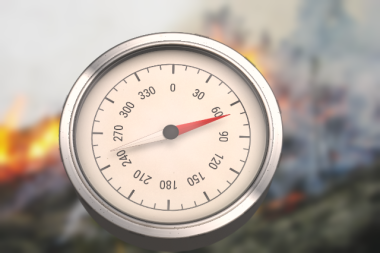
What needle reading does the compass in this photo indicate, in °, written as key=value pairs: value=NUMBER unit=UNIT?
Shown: value=70 unit=°
